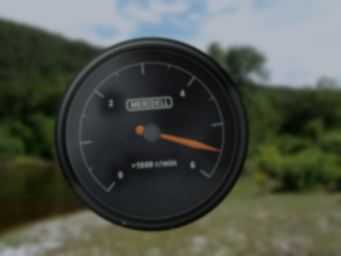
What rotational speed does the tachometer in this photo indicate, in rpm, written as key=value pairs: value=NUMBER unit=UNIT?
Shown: value=5500 unit=rpm
